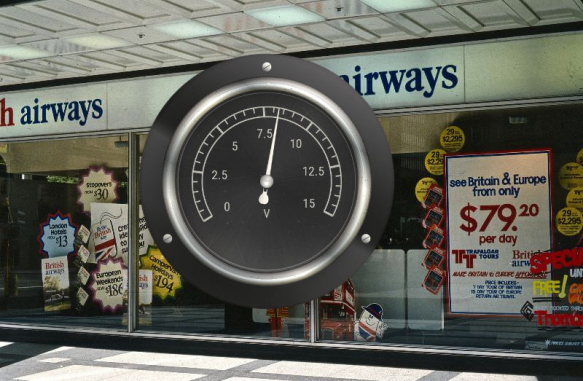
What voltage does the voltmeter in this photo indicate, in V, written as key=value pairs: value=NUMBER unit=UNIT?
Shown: value=8.25 unit=V
